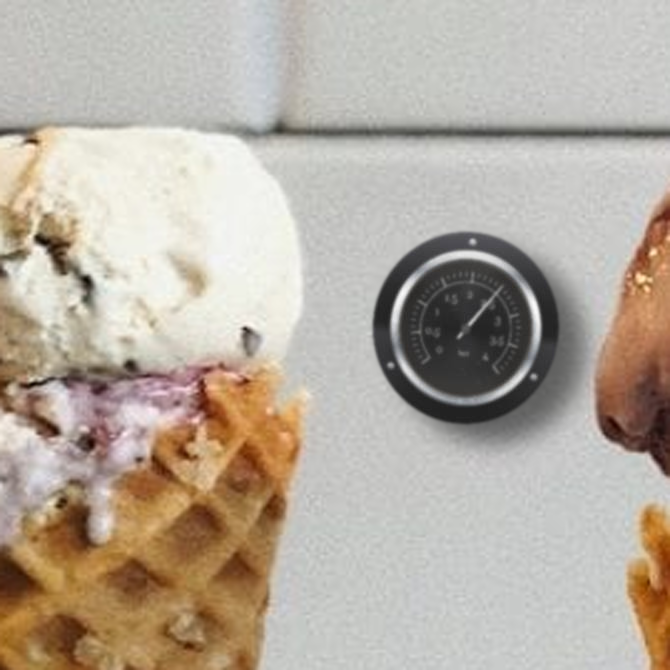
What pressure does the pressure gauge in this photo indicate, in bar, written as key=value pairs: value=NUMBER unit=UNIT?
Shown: value=2.5 unit=bar
